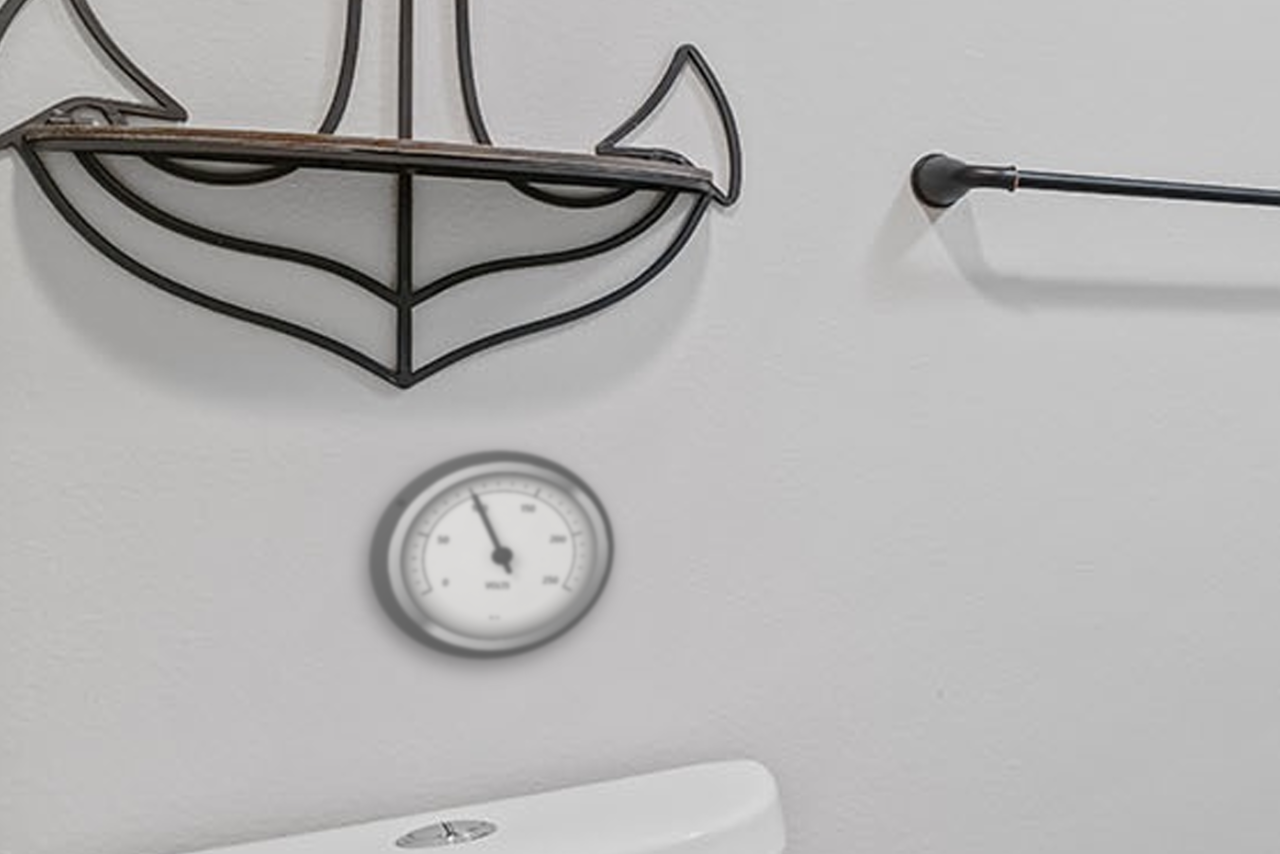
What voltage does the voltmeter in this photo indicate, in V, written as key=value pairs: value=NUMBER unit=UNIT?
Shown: value=100 unit=V
